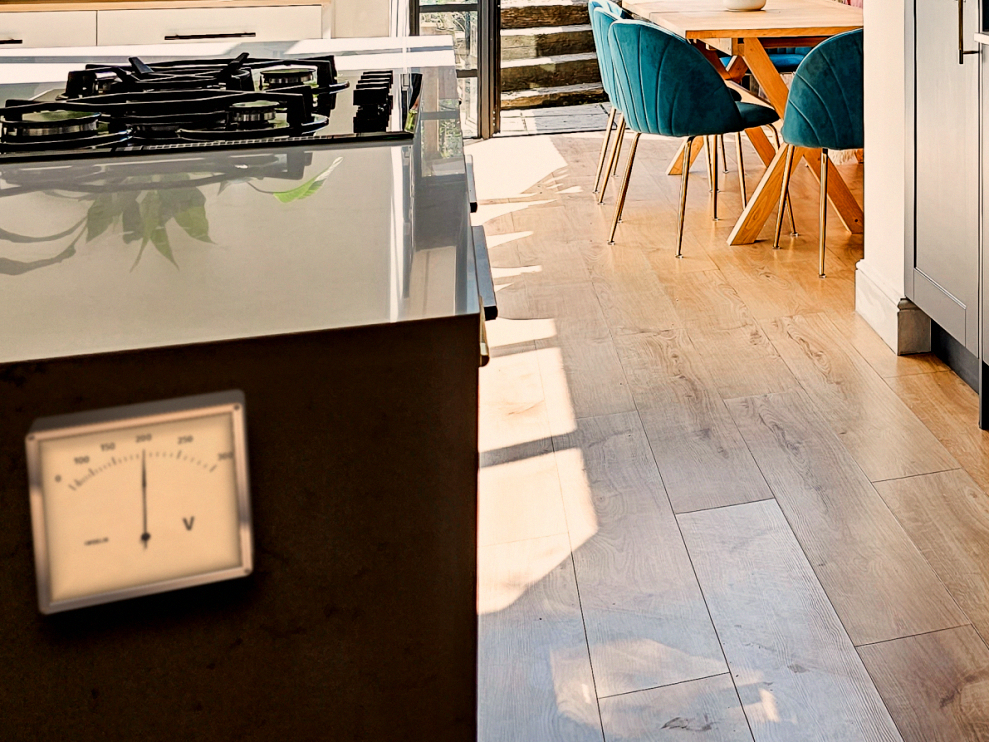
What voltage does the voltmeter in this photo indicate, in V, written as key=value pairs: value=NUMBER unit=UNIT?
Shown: value=200 unit=V
